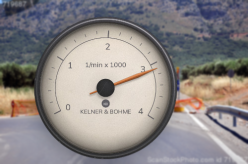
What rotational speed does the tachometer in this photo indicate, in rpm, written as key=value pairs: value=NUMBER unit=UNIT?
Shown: value=3100 unit=rpm
